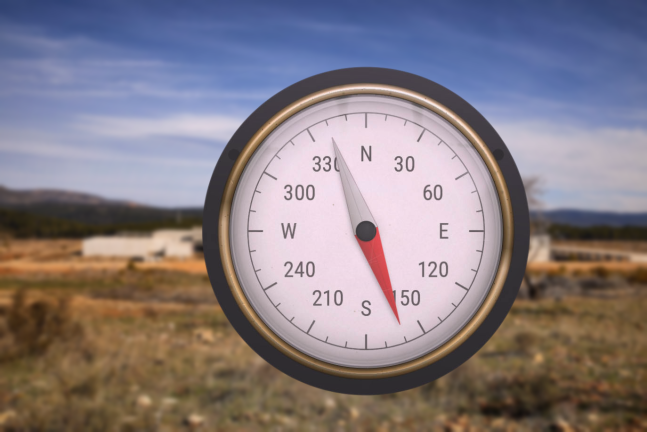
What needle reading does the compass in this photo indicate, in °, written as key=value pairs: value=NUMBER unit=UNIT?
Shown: value=160 unit=°
